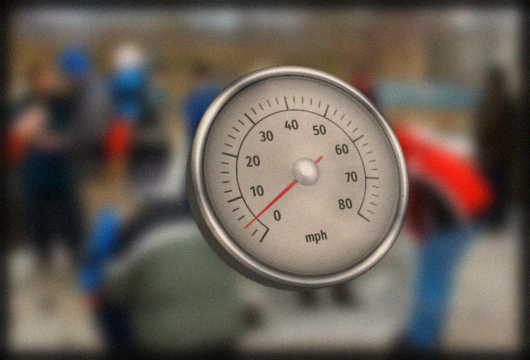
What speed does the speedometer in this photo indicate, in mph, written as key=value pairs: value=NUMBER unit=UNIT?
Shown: value=4 unit=mph
